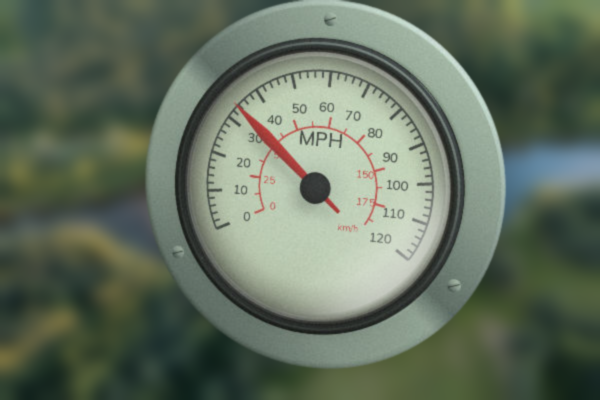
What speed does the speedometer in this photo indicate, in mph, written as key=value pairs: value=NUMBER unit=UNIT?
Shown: value=34 unit=mph
